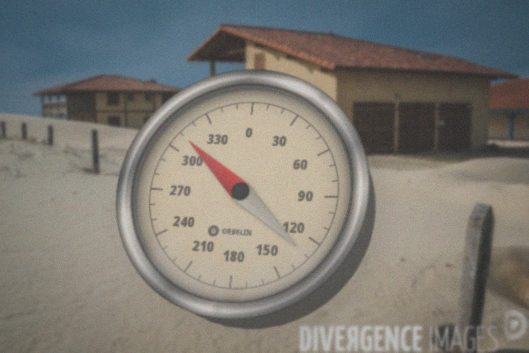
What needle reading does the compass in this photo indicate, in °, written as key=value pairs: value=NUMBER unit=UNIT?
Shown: value=310 unit=°
